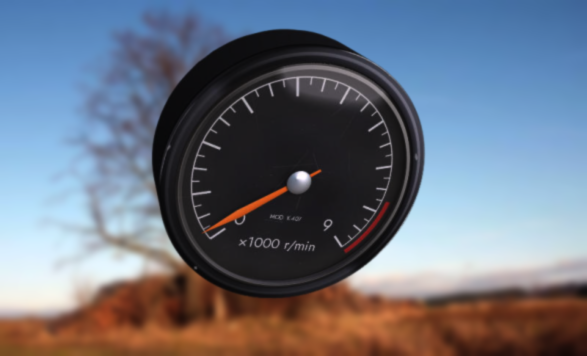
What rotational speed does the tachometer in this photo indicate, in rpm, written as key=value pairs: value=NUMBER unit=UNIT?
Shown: value=250 unit=rpm
